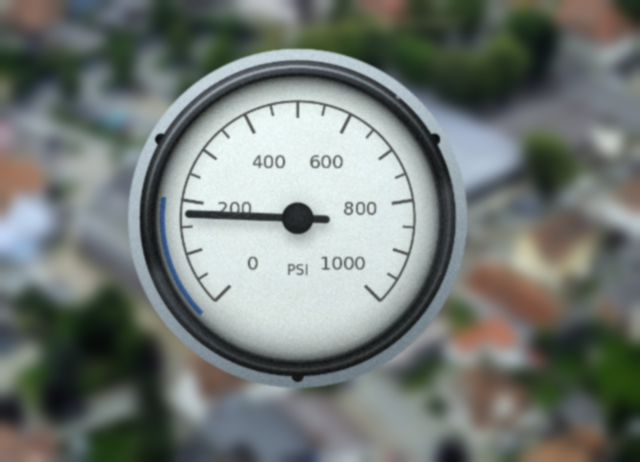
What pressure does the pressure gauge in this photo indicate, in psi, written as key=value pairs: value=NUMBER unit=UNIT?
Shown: value=175 unit=psi
